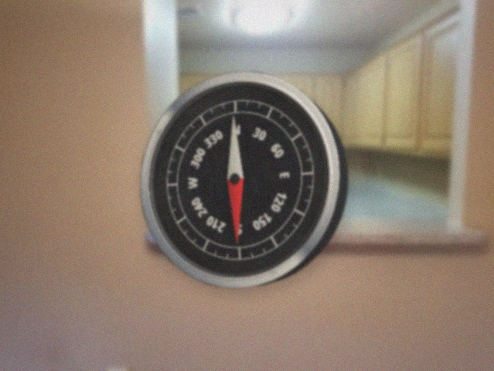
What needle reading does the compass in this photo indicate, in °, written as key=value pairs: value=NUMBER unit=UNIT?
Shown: value=180 unit=°
